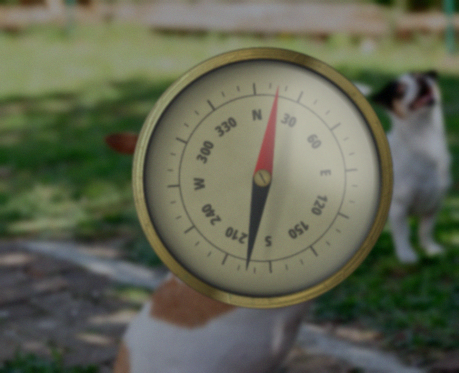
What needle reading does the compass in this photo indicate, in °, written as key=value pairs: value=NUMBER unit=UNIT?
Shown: value=15 unit=°
